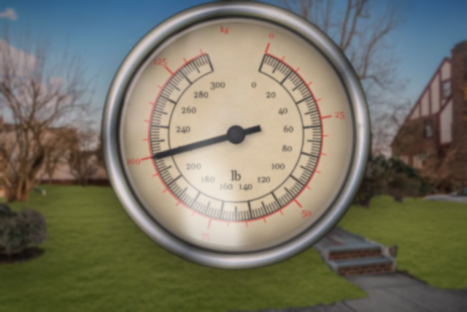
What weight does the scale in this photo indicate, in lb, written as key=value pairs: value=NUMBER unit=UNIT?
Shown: value=220 unit=lb
